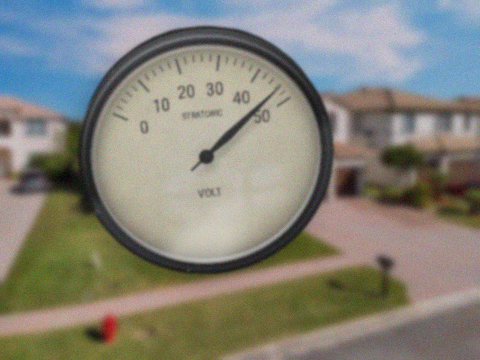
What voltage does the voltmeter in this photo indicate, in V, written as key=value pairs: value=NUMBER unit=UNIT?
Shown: value=46 unit=V
